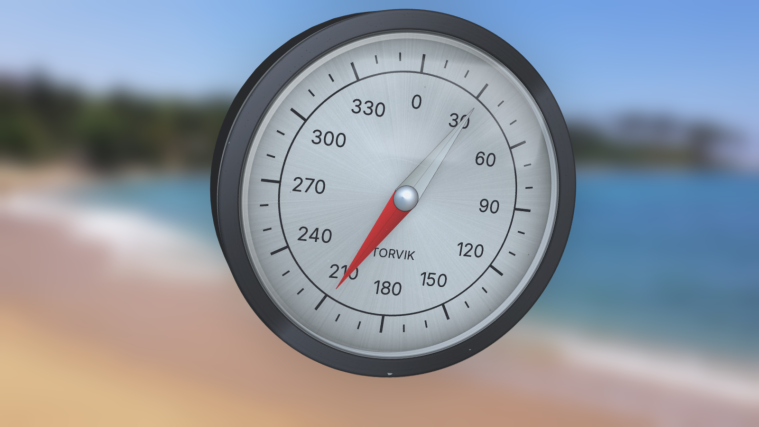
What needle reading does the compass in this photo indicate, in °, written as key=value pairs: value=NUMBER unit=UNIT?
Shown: value=210 unit=°
